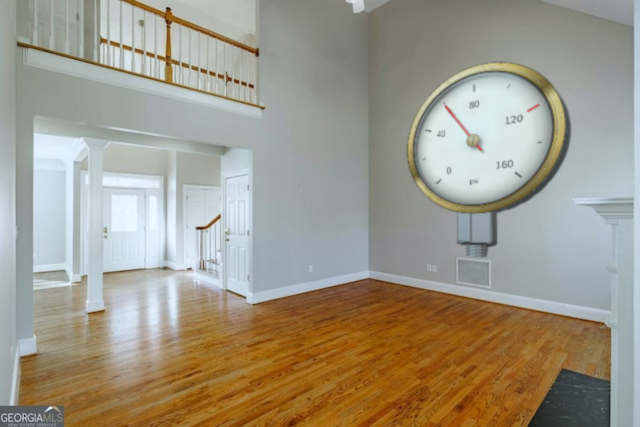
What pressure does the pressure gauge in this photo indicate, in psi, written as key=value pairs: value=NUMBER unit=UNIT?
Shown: value=60 unit=psi
